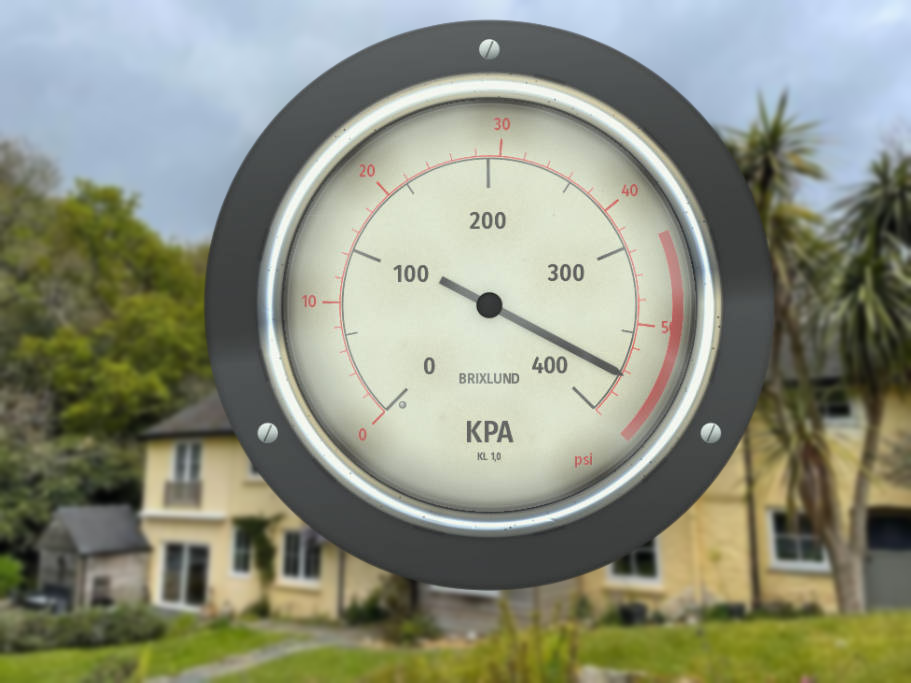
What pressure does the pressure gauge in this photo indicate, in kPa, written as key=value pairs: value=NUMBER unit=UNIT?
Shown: value=375 unit=kPa
